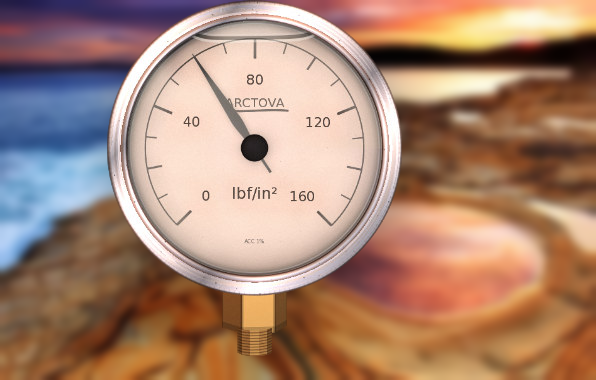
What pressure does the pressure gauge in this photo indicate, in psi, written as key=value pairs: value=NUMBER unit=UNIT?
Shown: value=60 unit=psi
